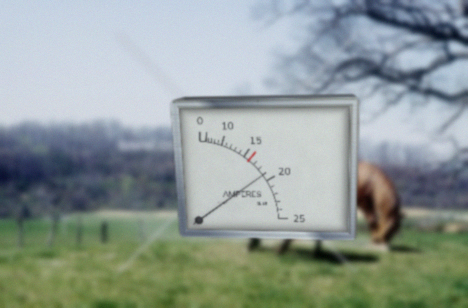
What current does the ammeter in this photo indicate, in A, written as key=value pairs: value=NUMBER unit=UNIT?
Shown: value=19 unit=A
